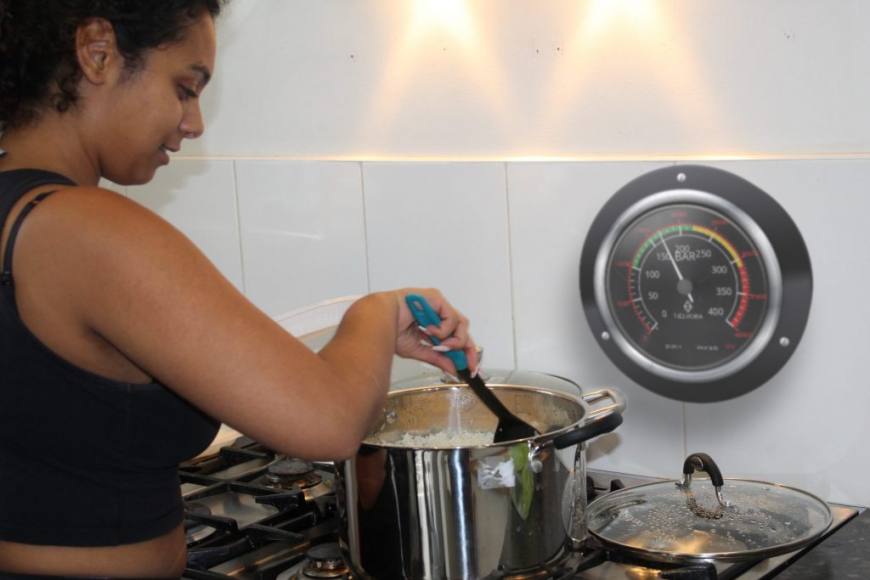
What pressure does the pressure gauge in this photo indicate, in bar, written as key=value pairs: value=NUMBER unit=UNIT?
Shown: value=170 unit=bar
